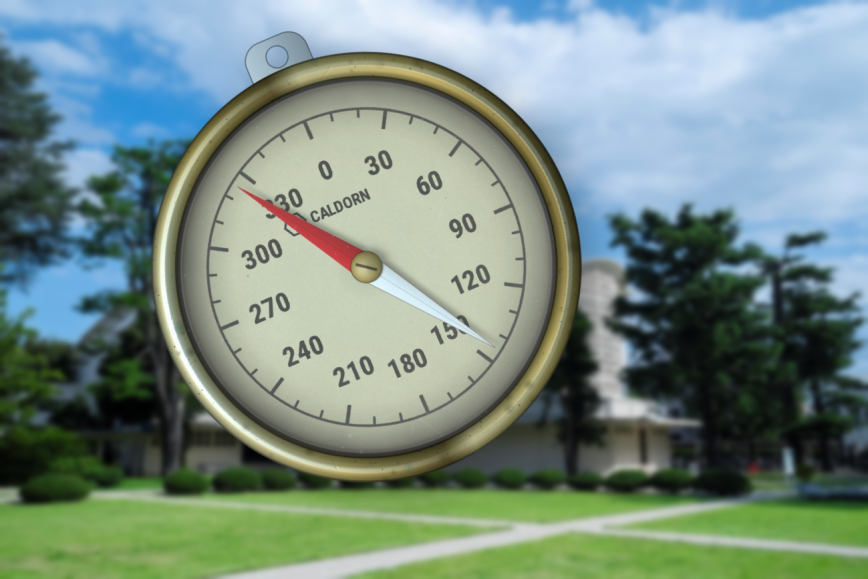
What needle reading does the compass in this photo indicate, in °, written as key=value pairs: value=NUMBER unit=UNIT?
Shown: value=325 unit=°
